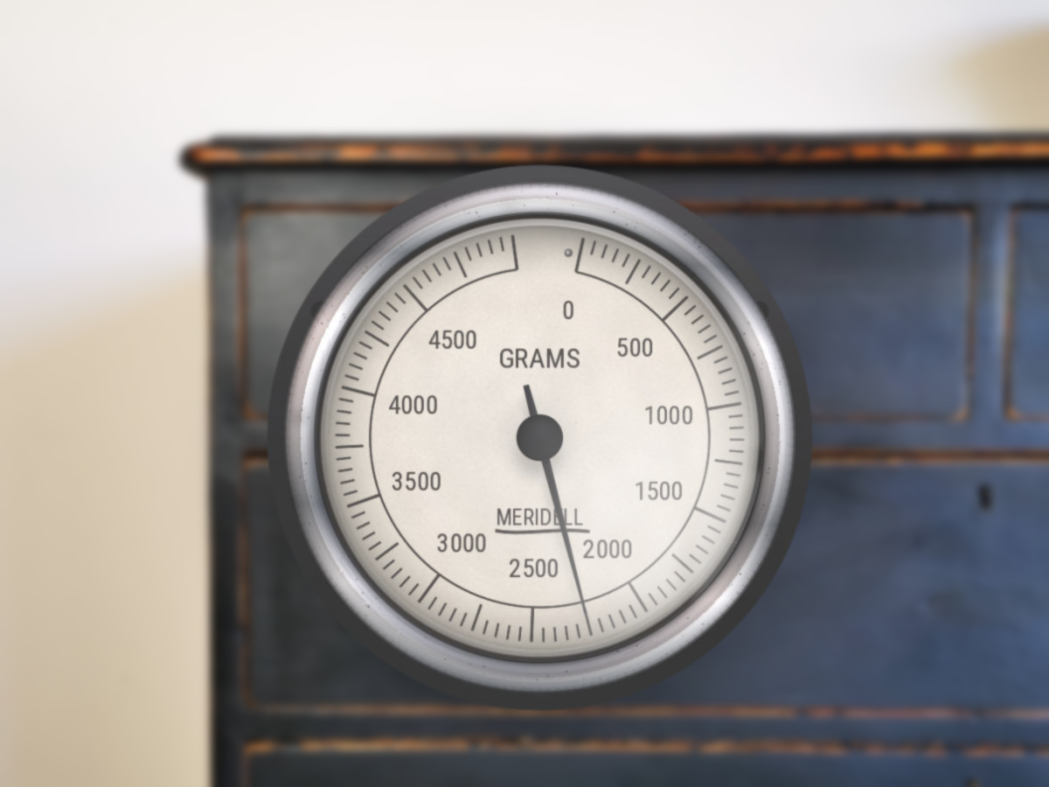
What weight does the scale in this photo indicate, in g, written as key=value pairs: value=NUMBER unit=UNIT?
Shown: value=2250 unit=g
